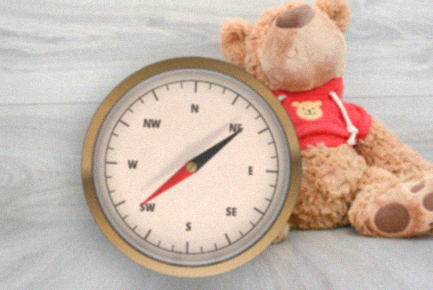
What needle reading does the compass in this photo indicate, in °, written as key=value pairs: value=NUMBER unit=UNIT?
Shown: value=230 unit=°
